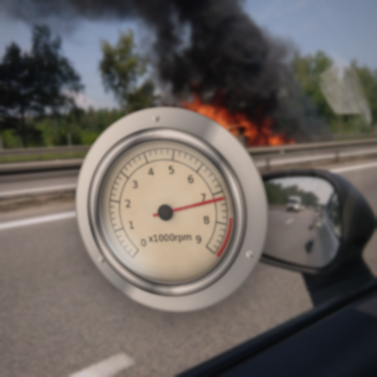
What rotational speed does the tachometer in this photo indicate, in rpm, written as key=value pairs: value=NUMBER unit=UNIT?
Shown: value=7200 unit=rpm
